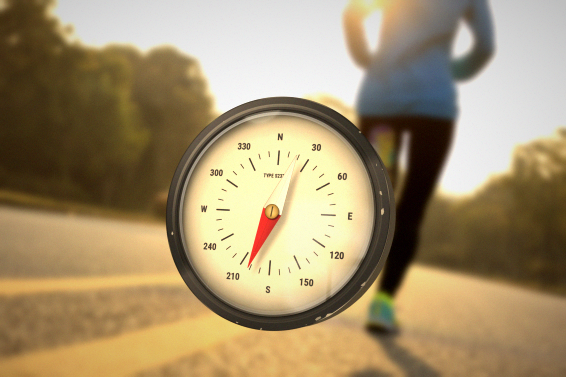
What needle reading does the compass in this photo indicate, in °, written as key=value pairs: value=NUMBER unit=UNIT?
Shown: value=200 unit=°
